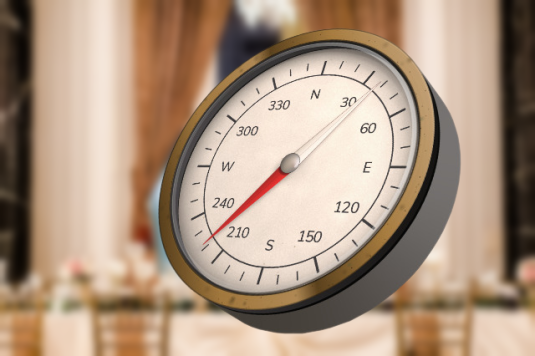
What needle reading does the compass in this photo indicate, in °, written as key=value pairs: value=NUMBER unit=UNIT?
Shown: value=220 unit=°
